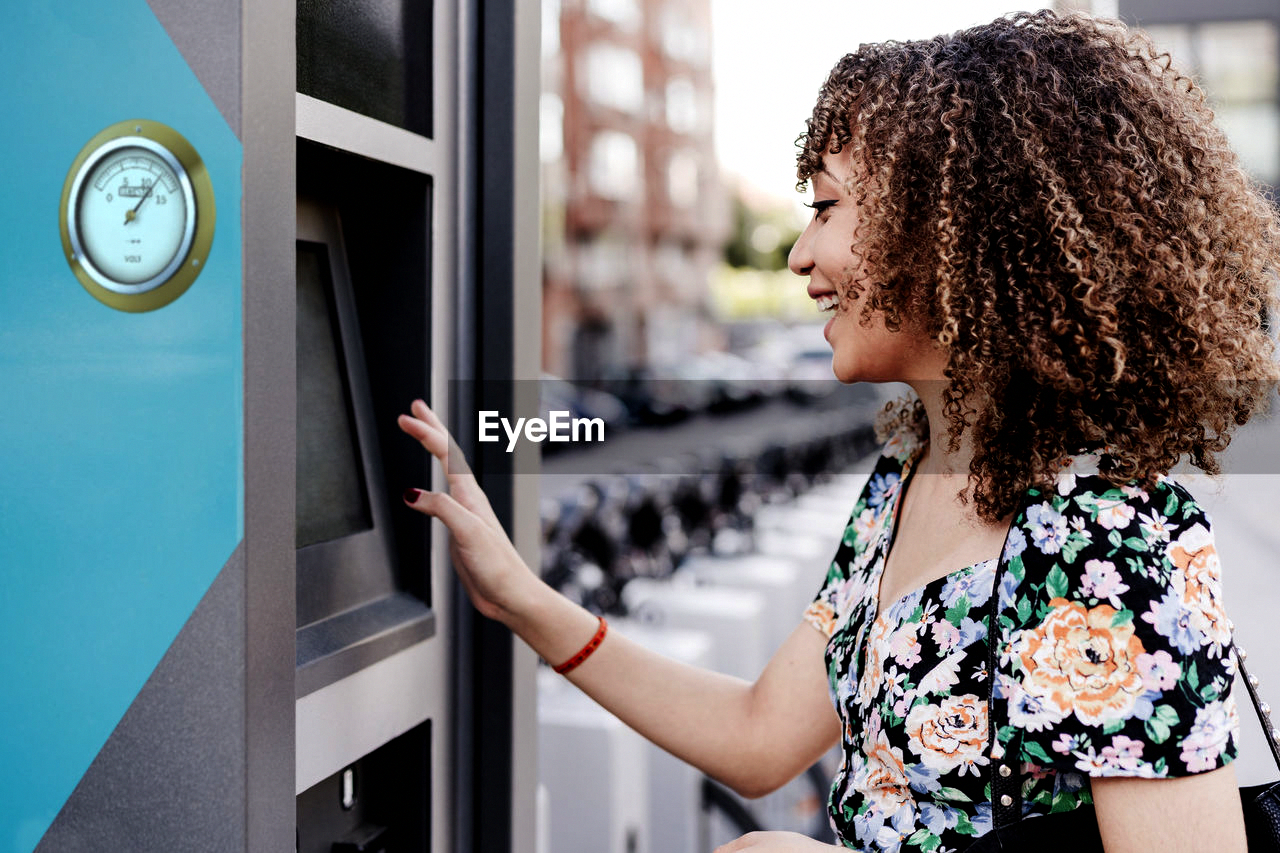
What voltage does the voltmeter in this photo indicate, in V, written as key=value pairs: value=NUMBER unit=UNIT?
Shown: value=12.5 unit=V
